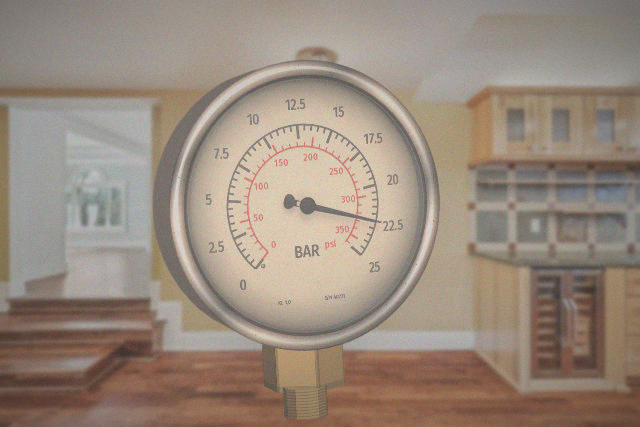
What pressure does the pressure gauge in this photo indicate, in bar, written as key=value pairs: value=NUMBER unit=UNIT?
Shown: value=22.5 unit=bar
